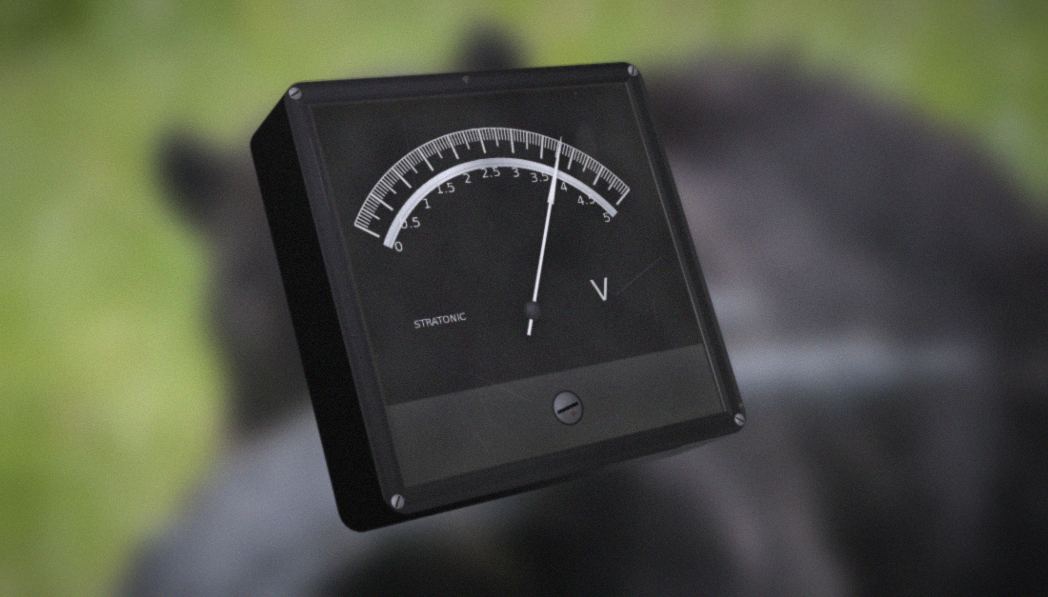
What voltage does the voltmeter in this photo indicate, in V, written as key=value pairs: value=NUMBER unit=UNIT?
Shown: value=3.75 unit=V
